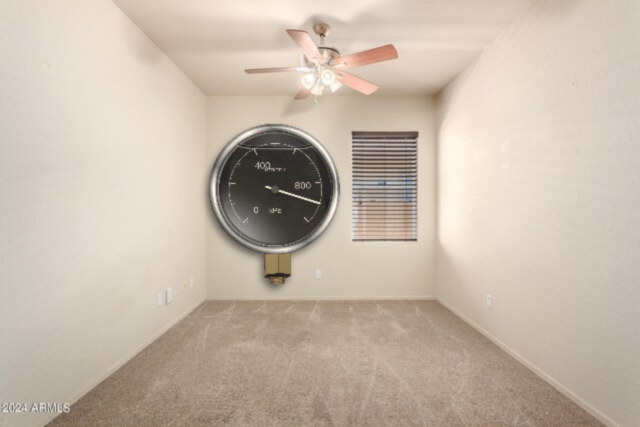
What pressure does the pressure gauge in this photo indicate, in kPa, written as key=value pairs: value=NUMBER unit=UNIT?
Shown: value=900 unit=kPa
